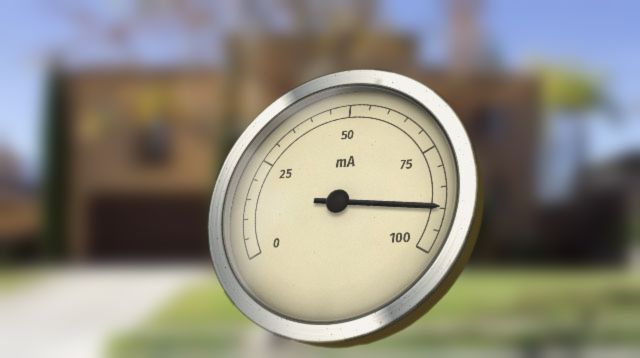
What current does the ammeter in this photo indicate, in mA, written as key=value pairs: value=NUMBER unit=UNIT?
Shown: value=90 unit=mA
